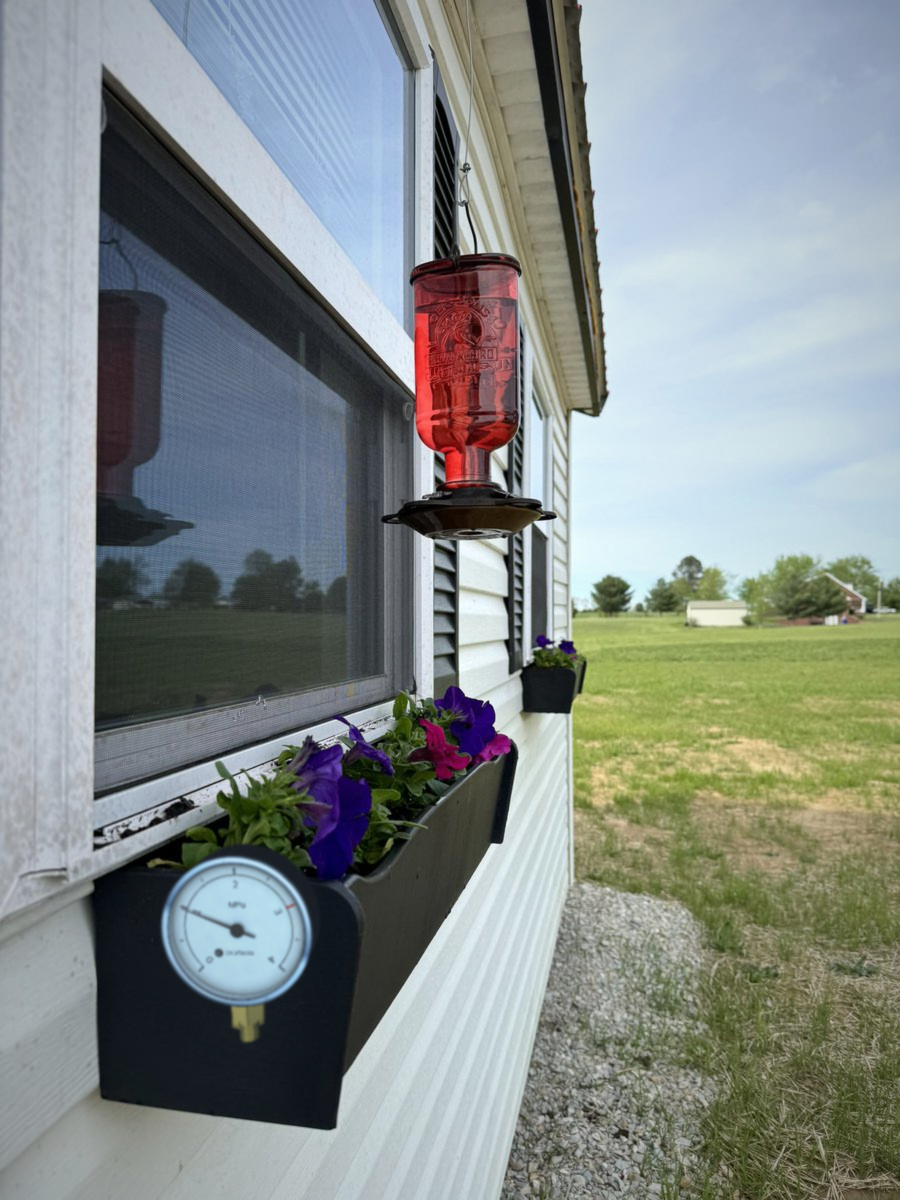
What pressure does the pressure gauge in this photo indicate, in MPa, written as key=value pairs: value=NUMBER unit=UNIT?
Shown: value=1 unit=MPa
